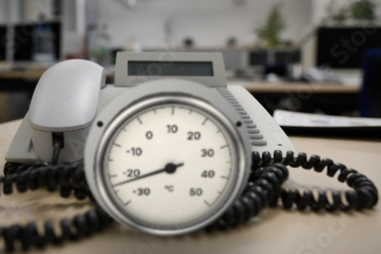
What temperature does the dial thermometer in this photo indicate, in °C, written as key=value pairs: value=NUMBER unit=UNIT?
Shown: value=-22.5 unit=°C
